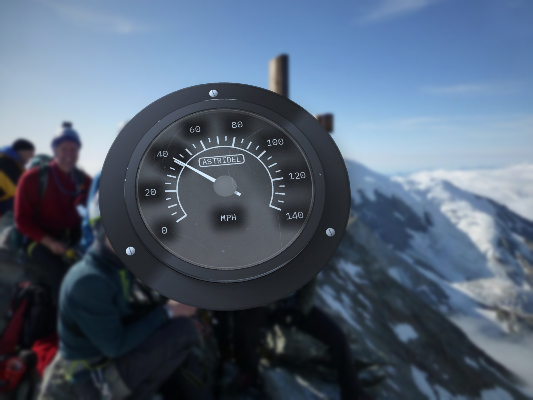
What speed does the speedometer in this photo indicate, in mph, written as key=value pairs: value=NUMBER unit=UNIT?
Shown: value=40 unit=mph
